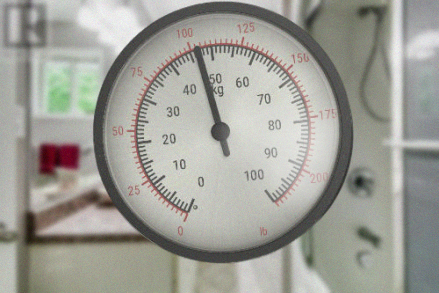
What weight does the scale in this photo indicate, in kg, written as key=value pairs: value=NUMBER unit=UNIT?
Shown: value=47 unit=kg
